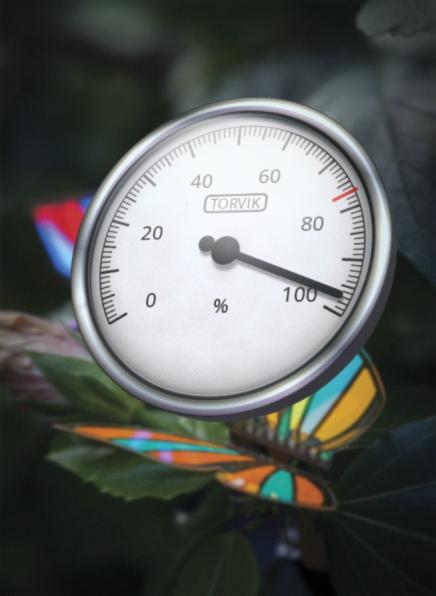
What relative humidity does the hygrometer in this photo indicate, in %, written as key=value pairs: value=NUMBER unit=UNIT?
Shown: value=97 unit=%
